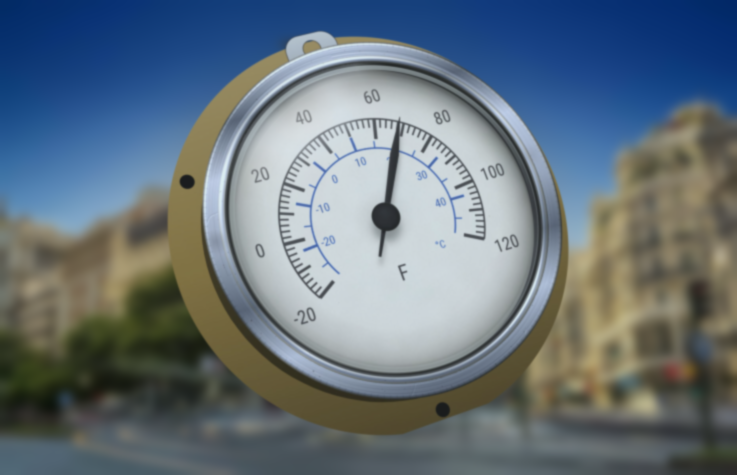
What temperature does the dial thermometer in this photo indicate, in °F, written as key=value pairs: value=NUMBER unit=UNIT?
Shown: value=68 unit=°F
